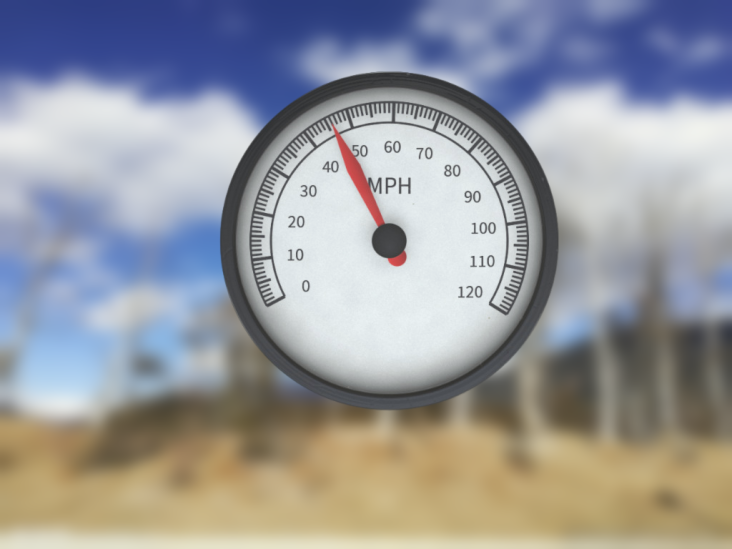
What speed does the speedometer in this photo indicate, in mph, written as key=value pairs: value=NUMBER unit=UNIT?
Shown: value=46 unit=mph
